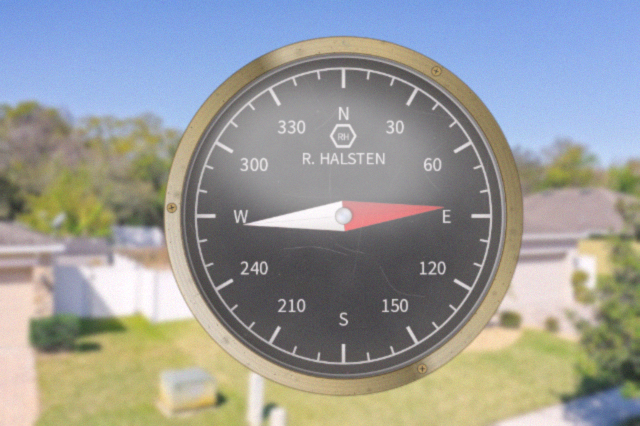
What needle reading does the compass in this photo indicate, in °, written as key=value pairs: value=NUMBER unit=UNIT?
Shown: value=85 unit=°
